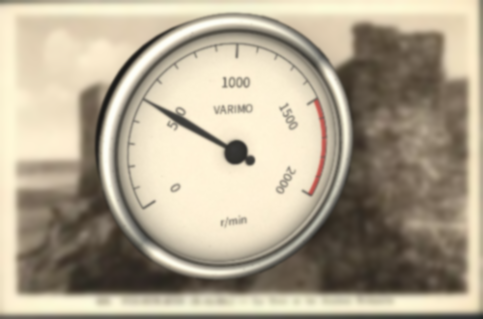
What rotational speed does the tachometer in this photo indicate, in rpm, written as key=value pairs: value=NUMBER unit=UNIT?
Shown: value=500 unit=rpm
